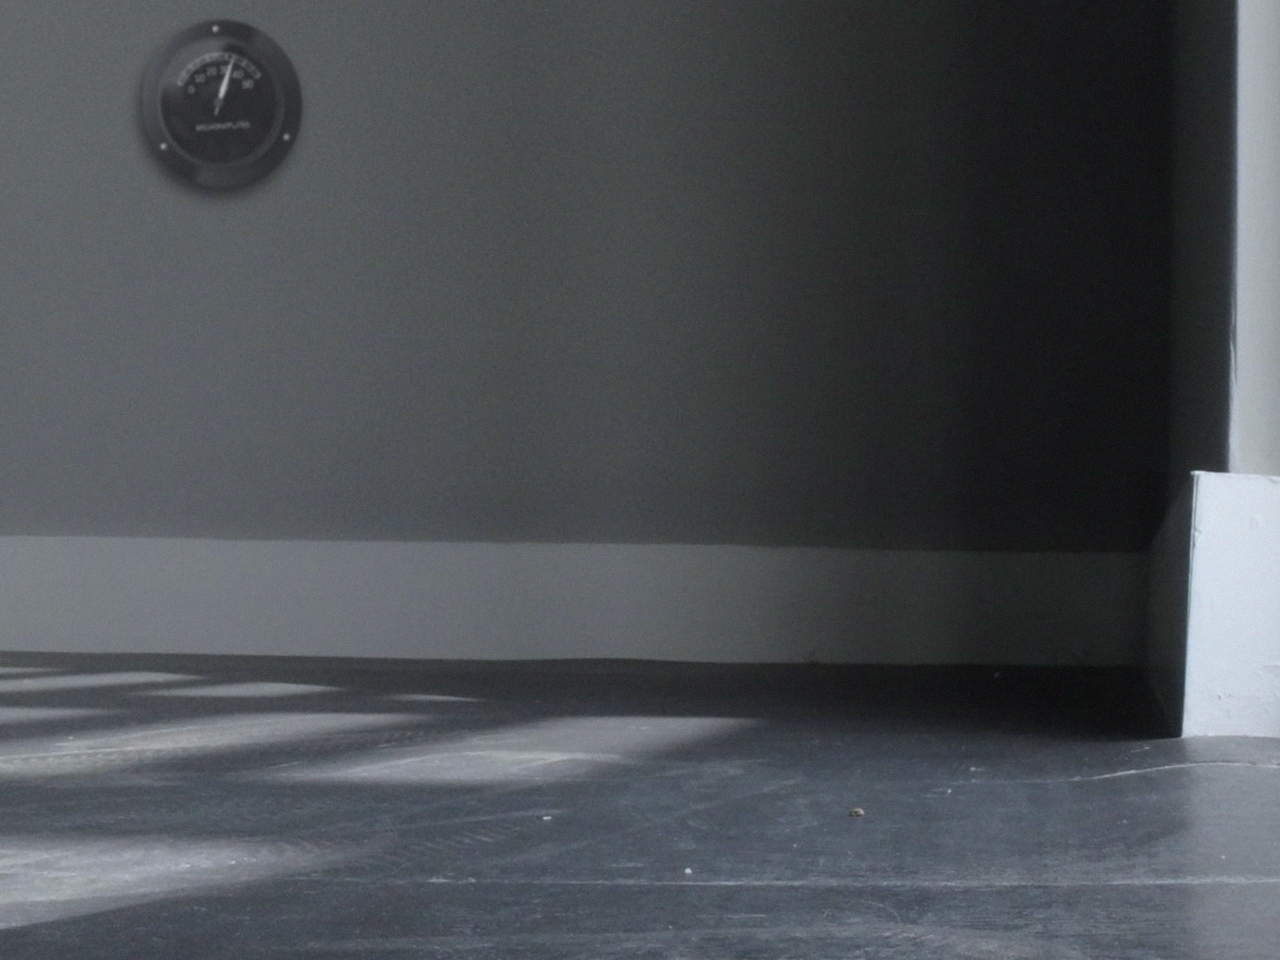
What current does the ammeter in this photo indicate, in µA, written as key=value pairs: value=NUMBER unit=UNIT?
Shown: value=35 unit=µA
